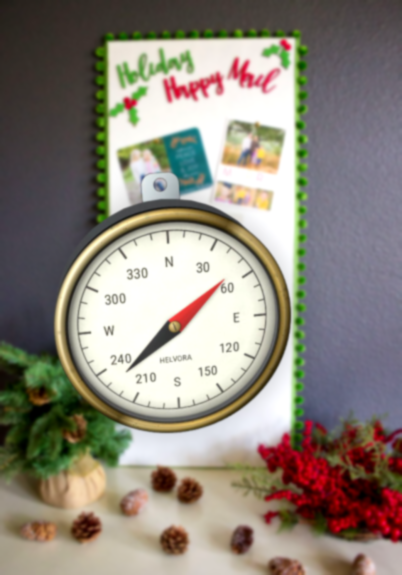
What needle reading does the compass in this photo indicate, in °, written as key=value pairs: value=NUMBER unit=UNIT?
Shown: value=50 unit=°
